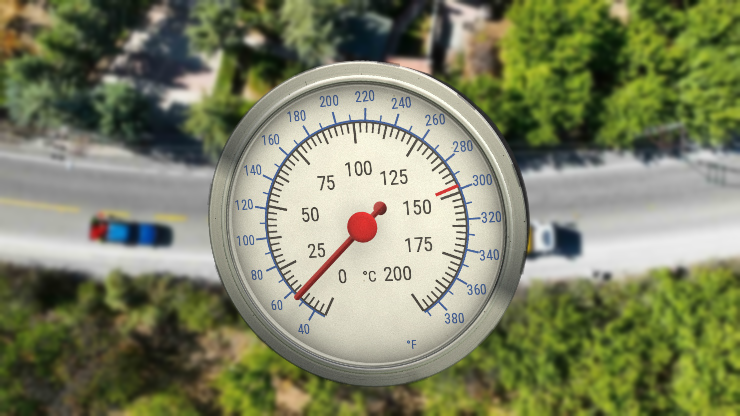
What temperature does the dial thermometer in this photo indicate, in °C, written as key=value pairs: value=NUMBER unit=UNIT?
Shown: value=12.5 unit=°C
